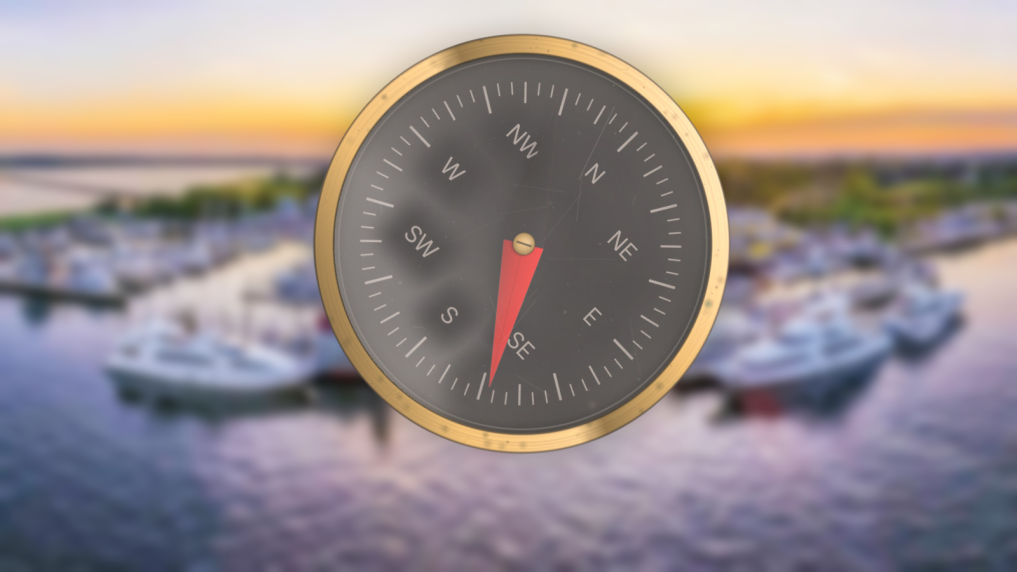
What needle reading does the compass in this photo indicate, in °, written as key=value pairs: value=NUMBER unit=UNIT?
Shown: value=147.5 unit=°
